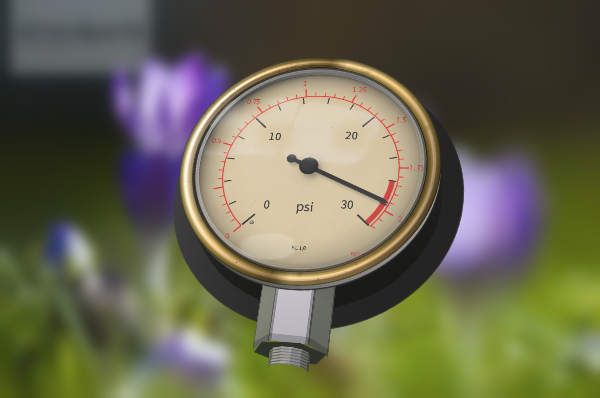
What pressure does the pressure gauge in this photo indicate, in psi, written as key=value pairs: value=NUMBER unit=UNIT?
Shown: value=28 unit=psi
